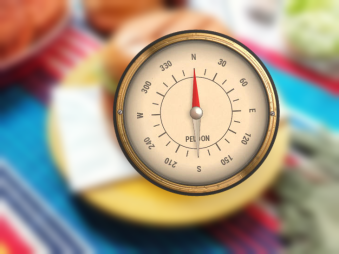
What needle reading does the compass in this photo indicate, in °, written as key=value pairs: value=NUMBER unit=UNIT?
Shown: value=0 unit=°
